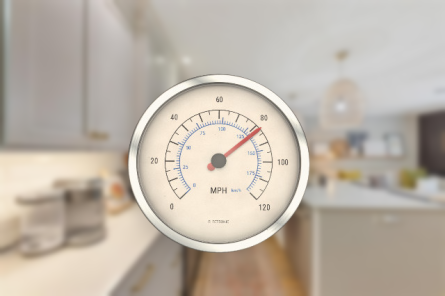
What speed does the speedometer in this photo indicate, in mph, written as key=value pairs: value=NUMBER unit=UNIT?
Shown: value=82.5 unit=mph
